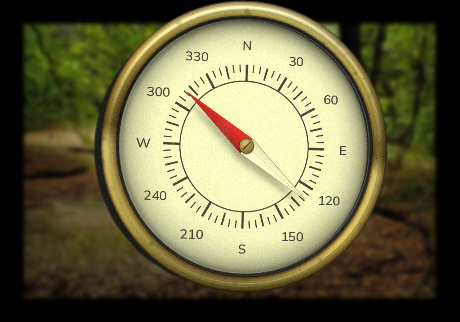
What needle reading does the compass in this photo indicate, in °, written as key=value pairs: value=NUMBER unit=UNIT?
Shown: value=310 unit=°
